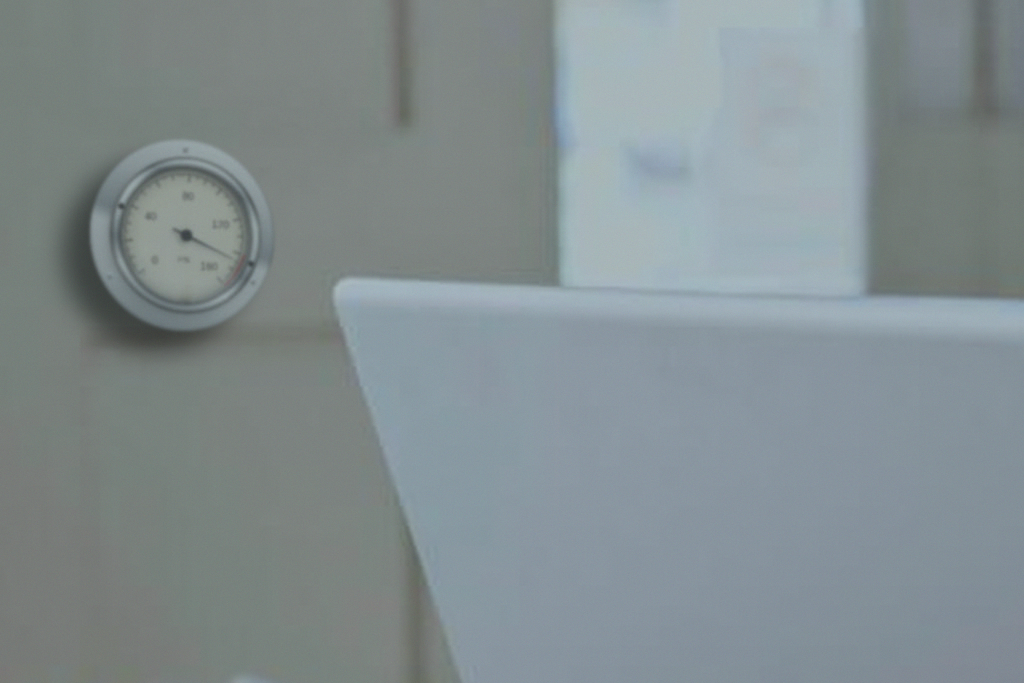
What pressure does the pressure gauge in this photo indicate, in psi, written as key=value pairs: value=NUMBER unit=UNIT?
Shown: value=145 unit=psi
